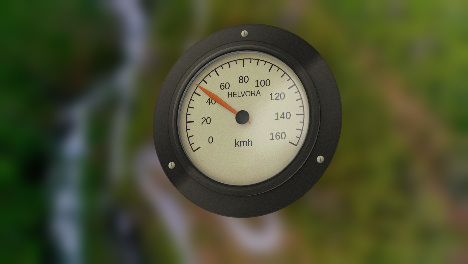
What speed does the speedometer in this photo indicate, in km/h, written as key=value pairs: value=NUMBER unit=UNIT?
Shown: value=45 unit=km/h
